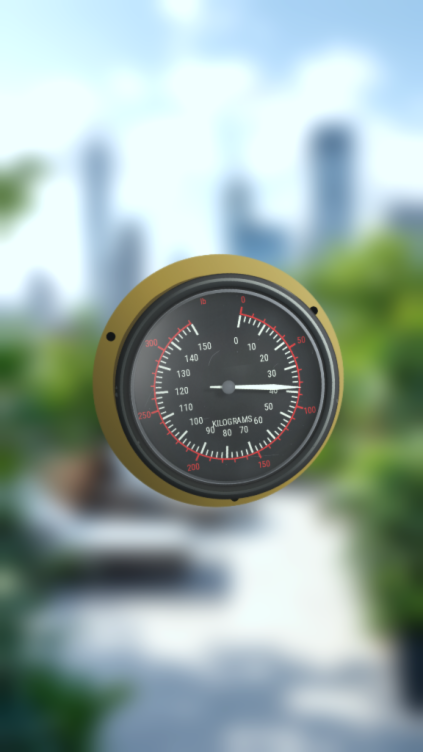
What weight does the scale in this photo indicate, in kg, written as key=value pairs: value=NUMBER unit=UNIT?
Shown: value=38 unit=kg
